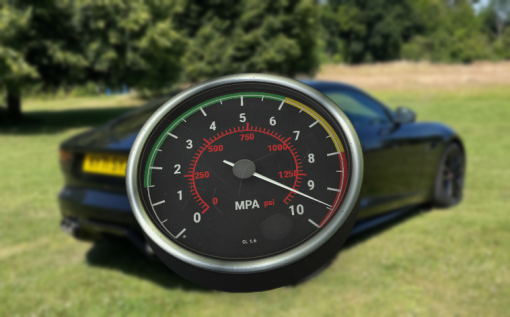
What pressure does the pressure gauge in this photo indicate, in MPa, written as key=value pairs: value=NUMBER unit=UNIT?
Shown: value=9.5 unit=MPa
